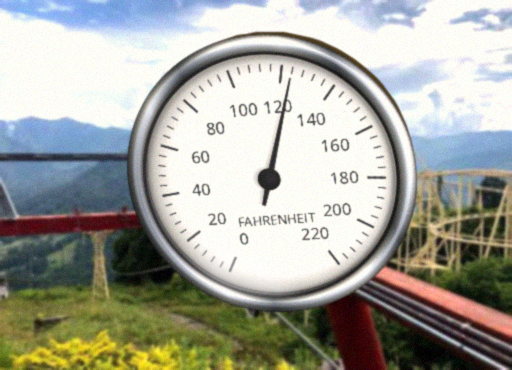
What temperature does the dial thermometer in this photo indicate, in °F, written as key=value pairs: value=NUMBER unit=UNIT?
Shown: value=124 unit=°F
